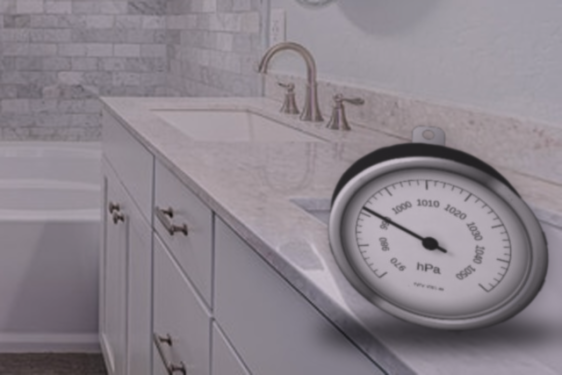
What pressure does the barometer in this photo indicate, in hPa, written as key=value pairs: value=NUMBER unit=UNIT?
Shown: value=992 unit=hPa
